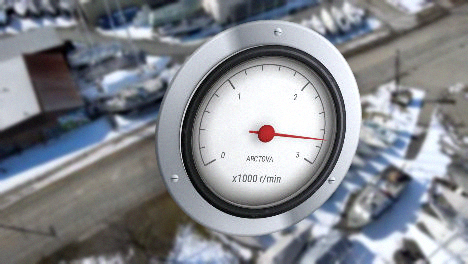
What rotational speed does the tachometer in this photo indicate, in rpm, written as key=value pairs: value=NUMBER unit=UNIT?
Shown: value=2700 unit=rpm
